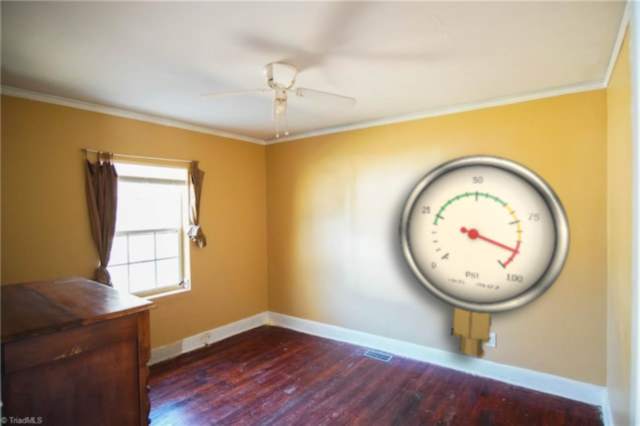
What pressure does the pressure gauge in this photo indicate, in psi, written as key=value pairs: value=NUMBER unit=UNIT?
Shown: value=90 unit=psi
